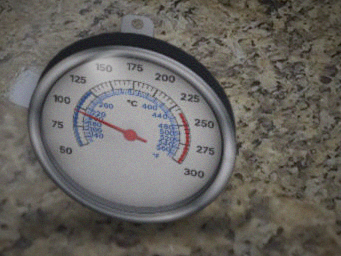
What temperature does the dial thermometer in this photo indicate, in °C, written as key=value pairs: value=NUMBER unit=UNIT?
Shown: value=100 unit=°C
